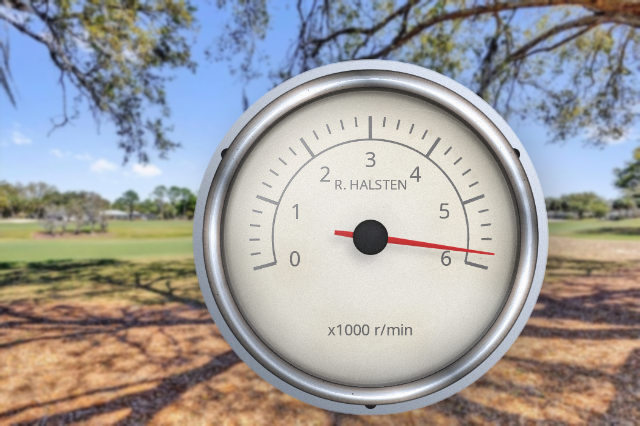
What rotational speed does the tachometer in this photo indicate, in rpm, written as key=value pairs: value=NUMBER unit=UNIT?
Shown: value=5800 unit=rpm
